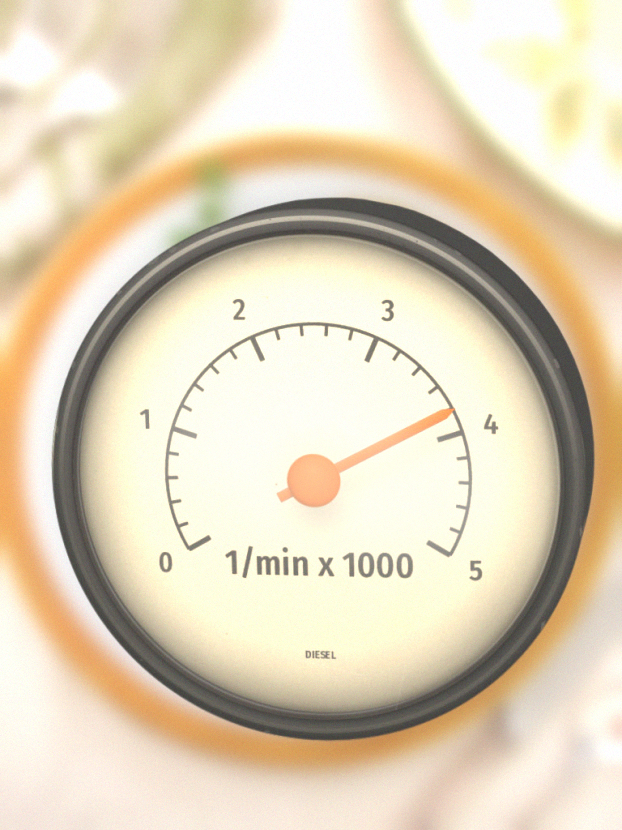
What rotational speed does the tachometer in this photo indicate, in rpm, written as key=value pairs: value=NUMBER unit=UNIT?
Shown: value=3800 unit=rpm
